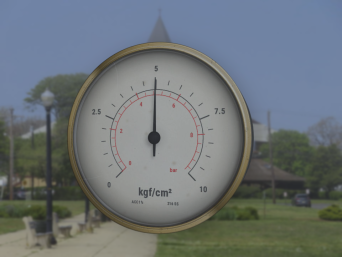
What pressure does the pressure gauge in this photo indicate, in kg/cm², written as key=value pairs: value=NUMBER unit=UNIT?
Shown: value=5 unit=kg/cm²
